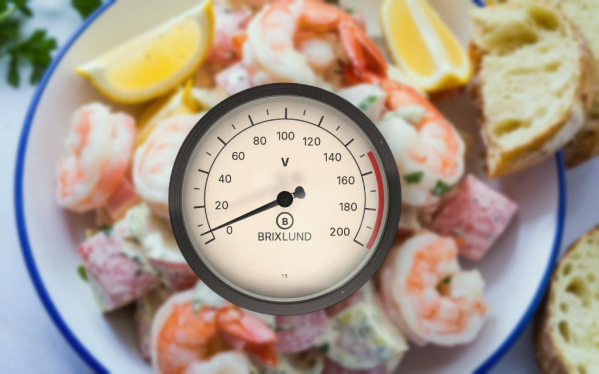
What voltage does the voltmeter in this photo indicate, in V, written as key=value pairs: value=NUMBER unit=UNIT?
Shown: value=5 unit=V
